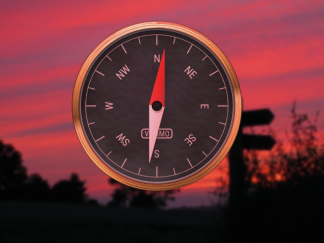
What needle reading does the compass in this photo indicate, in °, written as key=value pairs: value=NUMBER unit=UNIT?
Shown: value=7.5 unit=°
